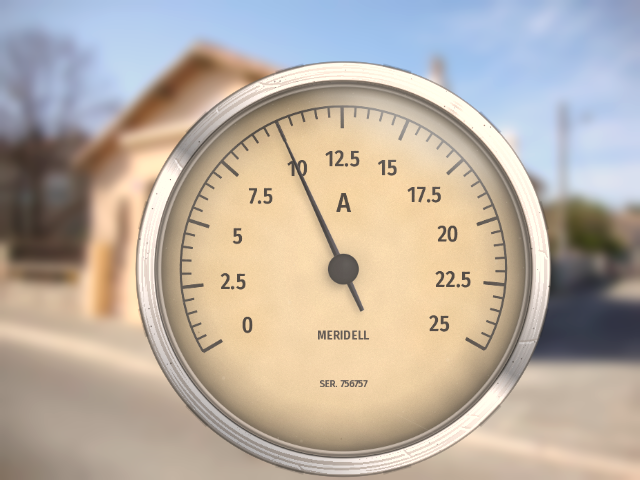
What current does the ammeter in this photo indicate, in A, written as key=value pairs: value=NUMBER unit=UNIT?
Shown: value=10 unit=A
